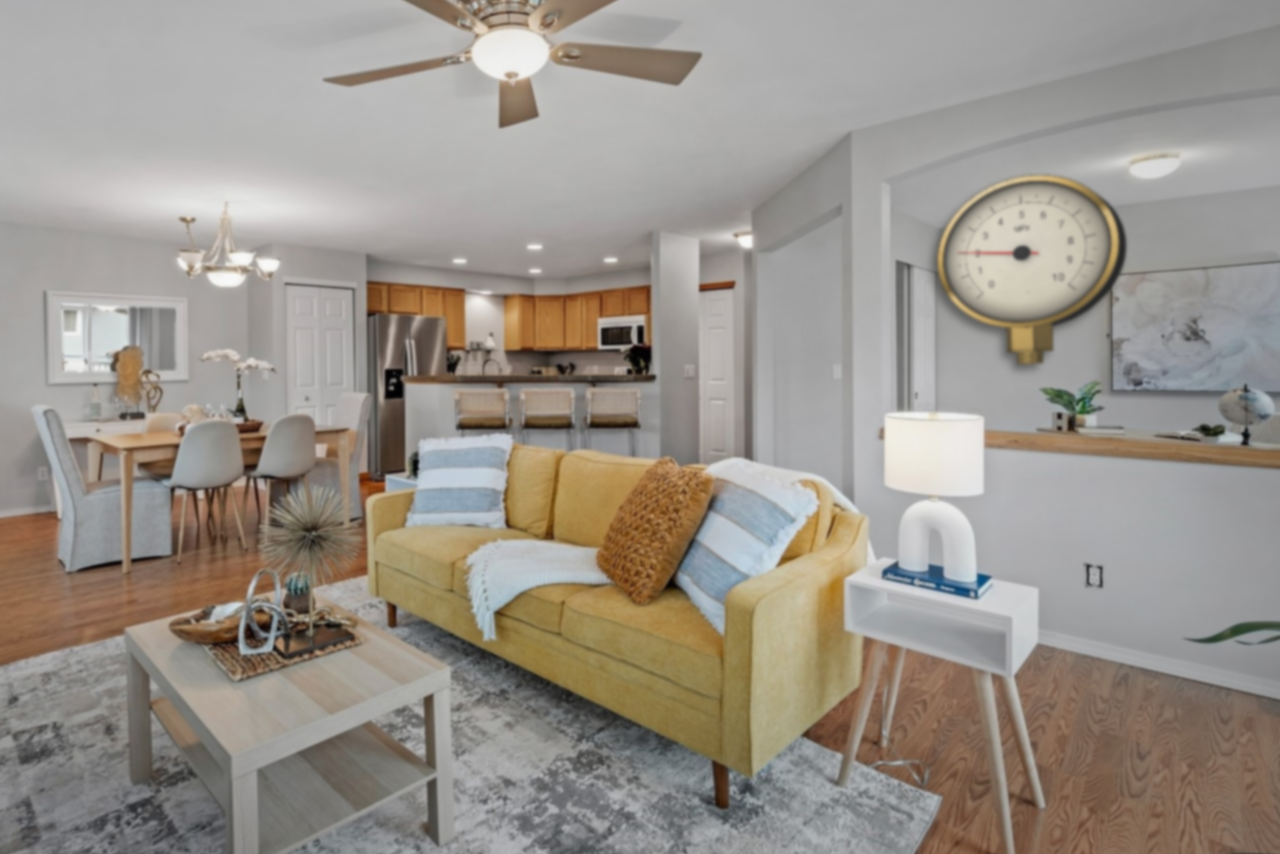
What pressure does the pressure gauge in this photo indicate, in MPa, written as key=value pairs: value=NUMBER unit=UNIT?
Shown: value=2 unit=MPa
